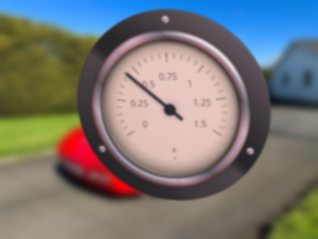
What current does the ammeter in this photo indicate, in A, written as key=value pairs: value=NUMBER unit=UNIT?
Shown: value=0.45 unit=A
